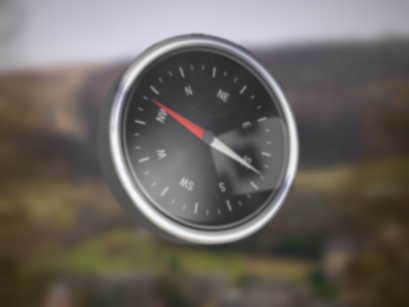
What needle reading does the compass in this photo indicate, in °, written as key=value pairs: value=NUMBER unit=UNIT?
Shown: value=320 unit=°
